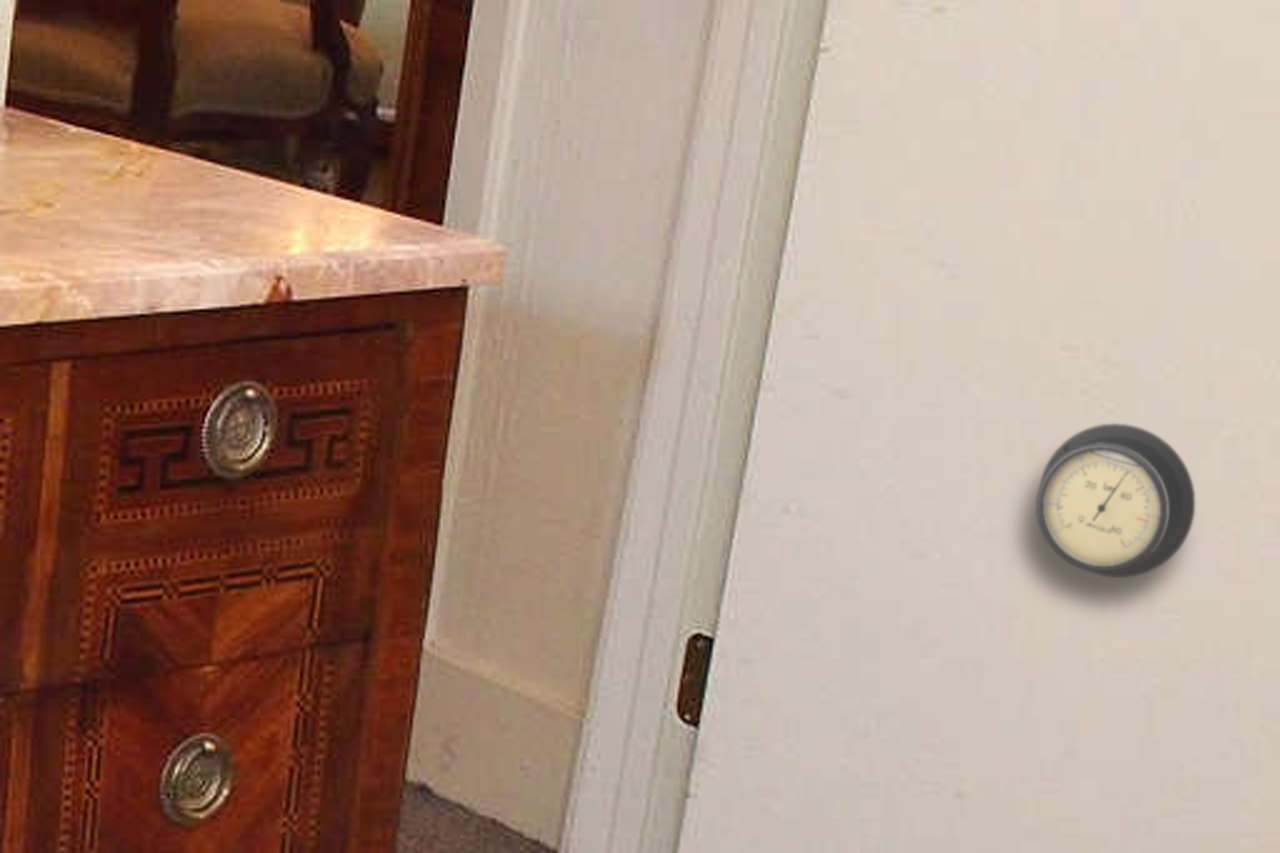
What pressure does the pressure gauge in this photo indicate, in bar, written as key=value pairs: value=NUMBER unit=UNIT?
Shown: value=34 unit=bar
